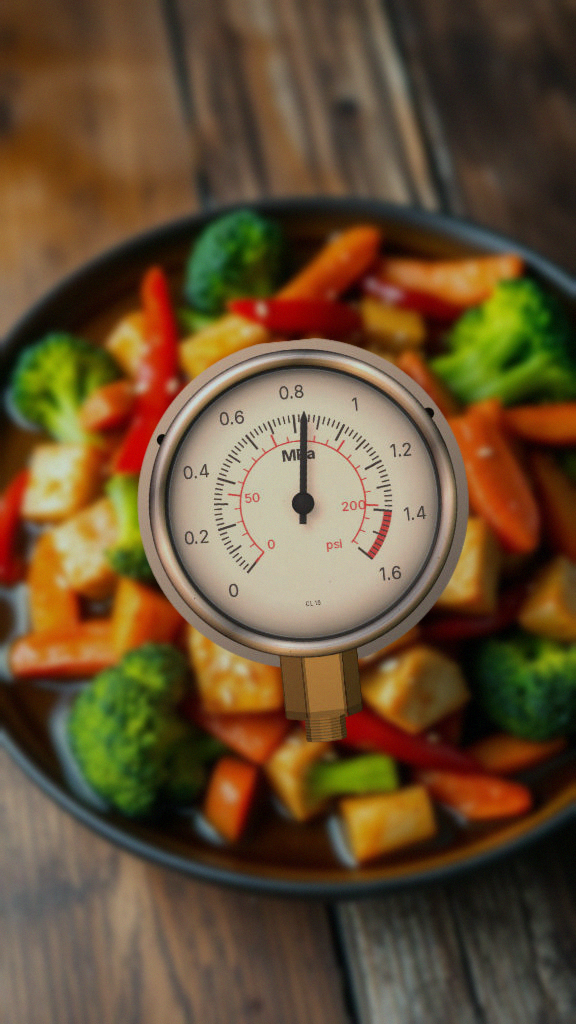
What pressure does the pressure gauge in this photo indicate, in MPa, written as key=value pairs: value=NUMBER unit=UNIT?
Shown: value=0.84 unit=MPa
